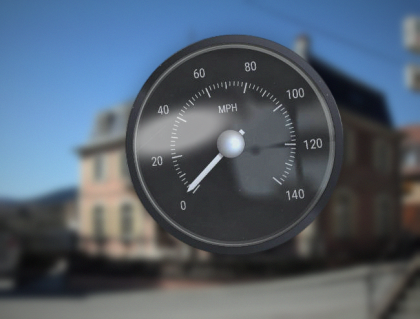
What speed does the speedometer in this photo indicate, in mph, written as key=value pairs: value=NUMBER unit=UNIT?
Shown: value=2 unit=mph
